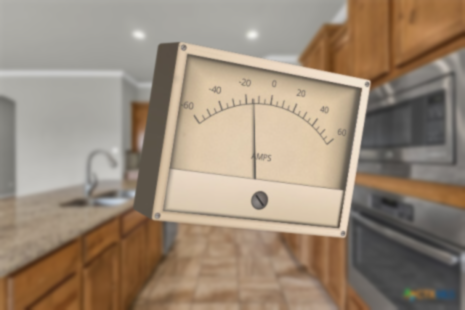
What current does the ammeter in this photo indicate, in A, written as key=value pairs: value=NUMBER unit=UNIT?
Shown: value=-15 unit=A
